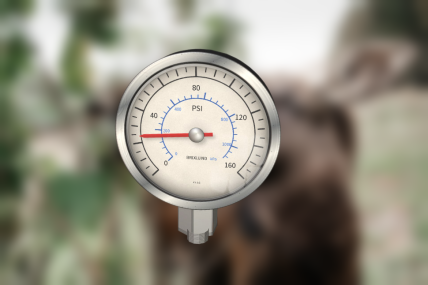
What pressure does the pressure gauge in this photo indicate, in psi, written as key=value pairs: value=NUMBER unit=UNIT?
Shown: value=25 unit=psi
